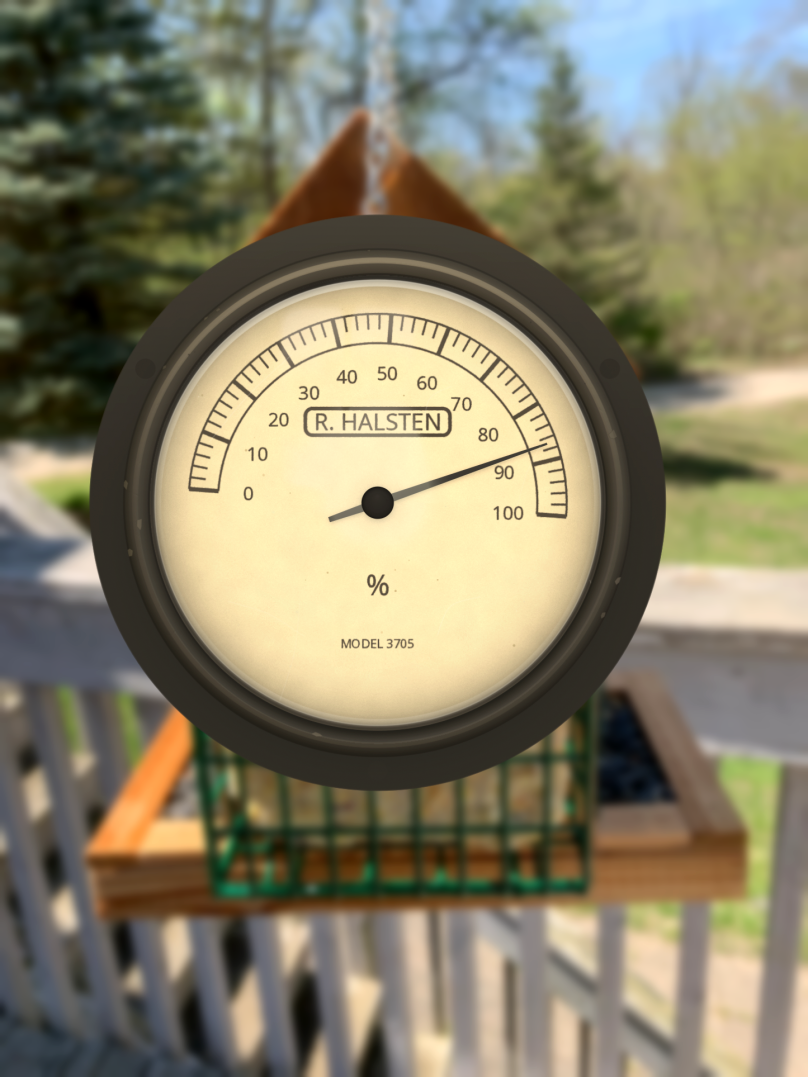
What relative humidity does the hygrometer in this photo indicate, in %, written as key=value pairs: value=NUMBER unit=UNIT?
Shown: value=87 unit=%
